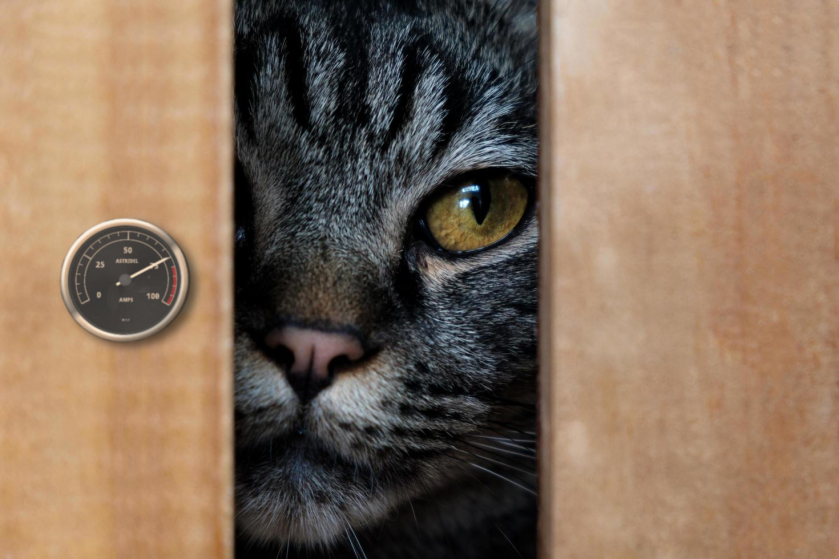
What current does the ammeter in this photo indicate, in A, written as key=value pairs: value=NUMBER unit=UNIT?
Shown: value=75 unit=A
